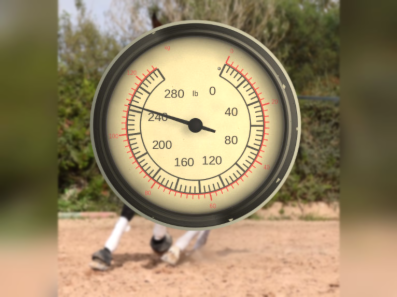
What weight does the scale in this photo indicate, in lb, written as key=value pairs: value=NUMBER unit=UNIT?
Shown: value=244 unit=lb
